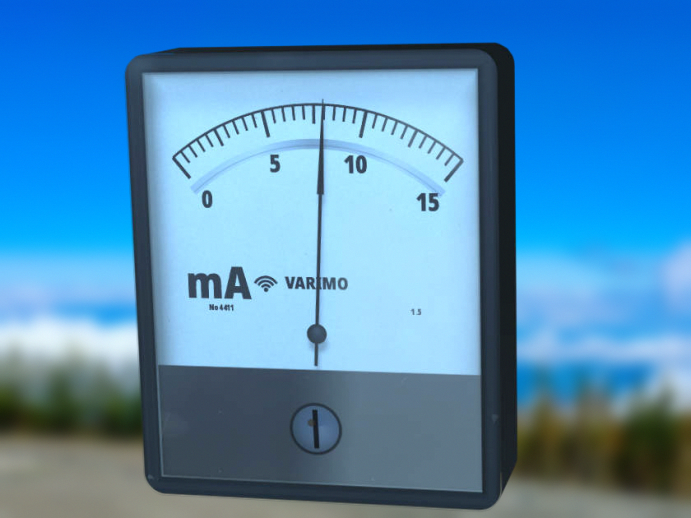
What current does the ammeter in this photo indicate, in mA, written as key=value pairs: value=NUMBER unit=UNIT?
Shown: value=8 unit=mA
